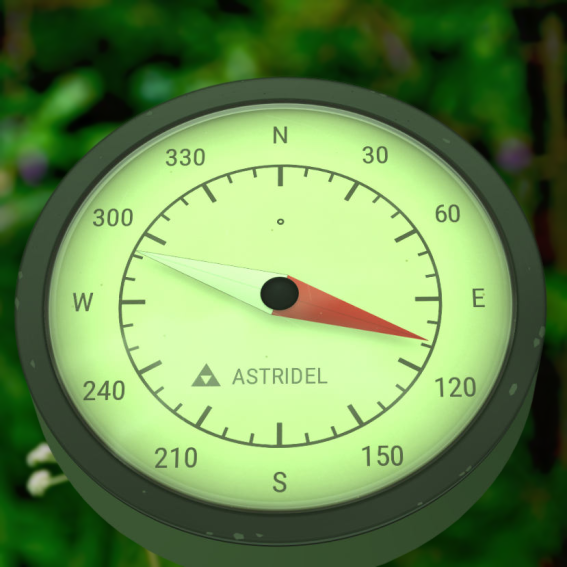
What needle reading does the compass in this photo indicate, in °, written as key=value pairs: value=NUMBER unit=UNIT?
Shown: value=110 unit=°
